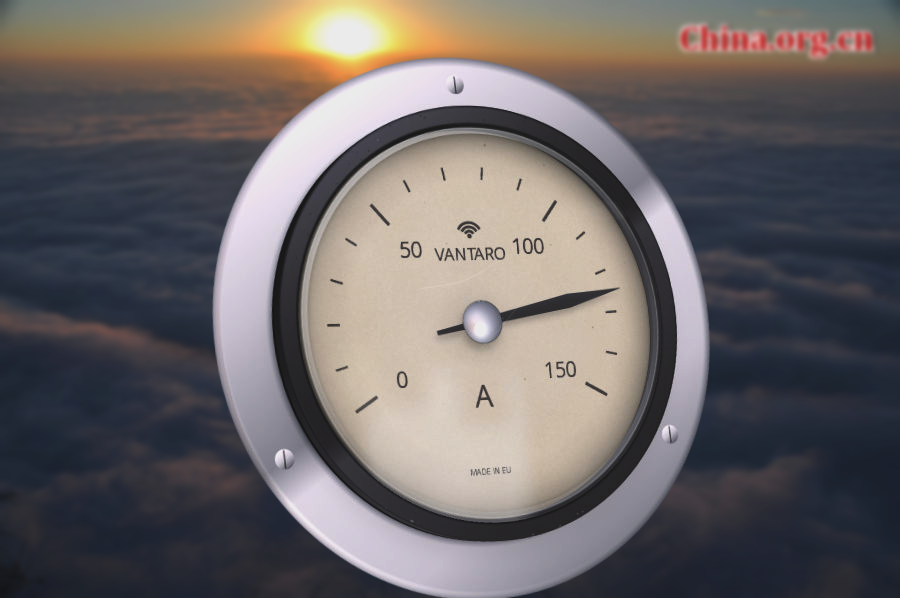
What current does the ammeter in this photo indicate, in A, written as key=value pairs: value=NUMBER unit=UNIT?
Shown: value=125 unit=A
